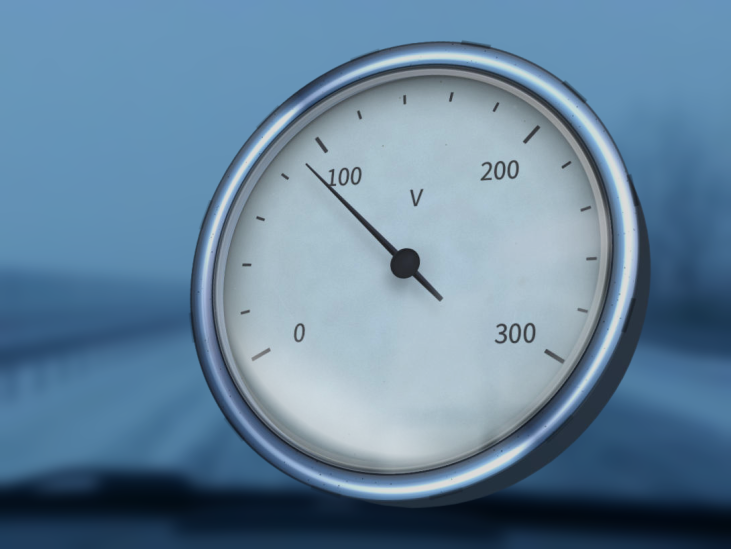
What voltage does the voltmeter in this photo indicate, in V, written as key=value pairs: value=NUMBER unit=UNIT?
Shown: value=90 unit=V
